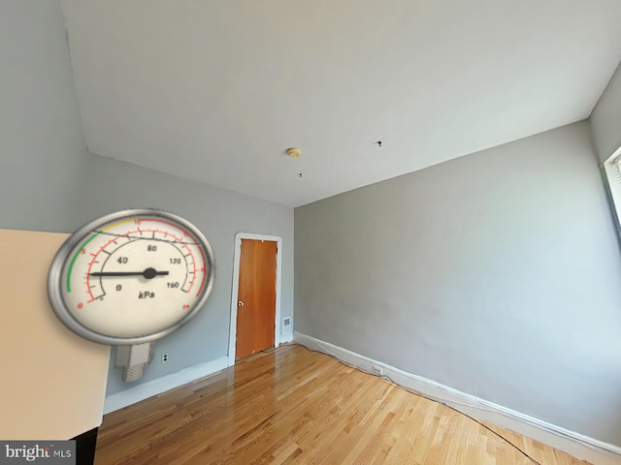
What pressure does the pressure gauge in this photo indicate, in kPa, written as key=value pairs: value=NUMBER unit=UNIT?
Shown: value=20 unit=kPa
